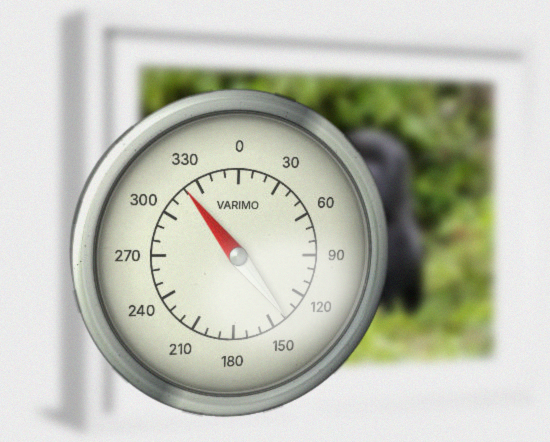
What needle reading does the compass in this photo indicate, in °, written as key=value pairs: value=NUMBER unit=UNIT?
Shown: value=320 unit=°
